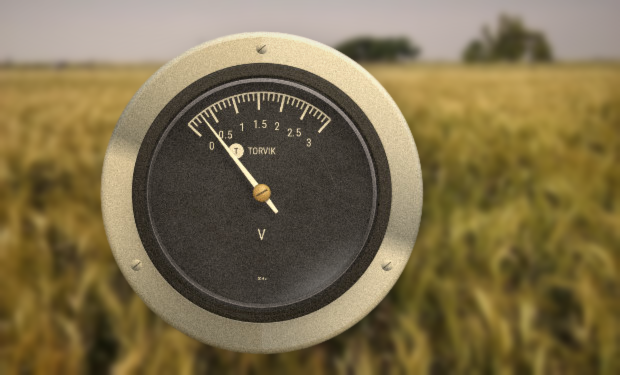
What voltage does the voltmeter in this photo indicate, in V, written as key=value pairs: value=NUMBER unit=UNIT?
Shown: value=0.3 unit=V
